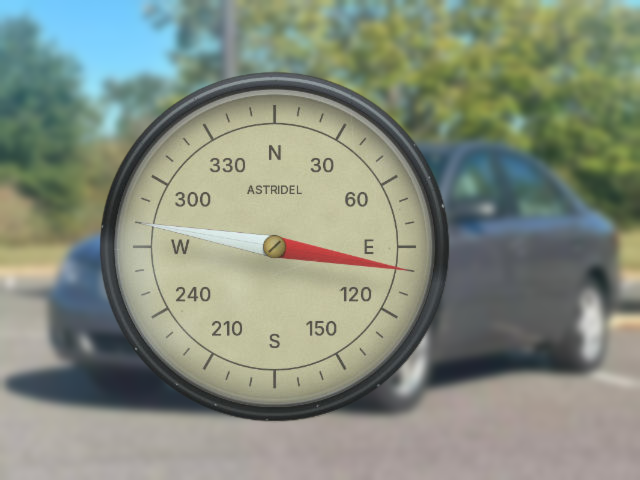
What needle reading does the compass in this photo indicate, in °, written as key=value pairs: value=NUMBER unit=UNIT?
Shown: value=100 unit=°
